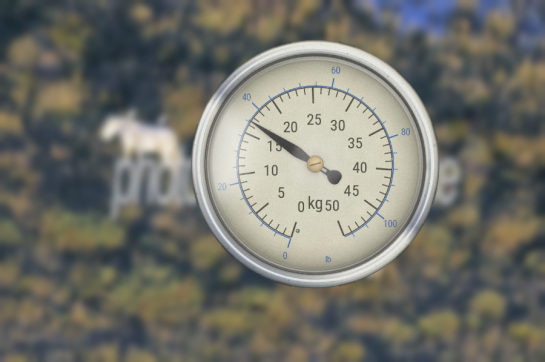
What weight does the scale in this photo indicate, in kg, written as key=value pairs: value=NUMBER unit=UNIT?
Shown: value=16.5 unit=kg
